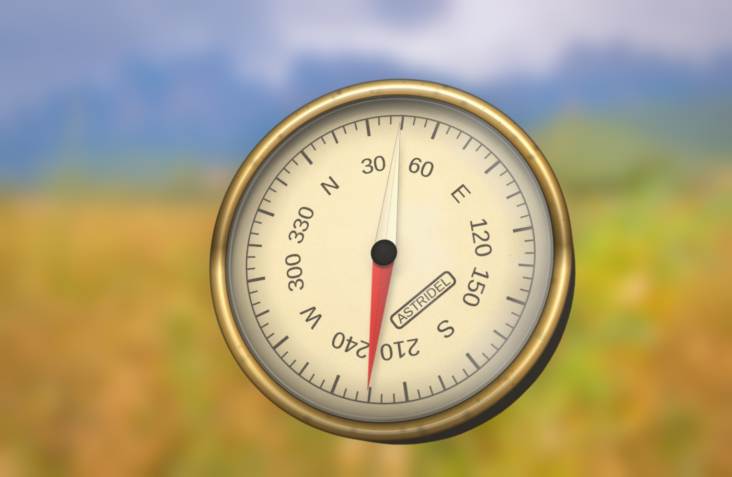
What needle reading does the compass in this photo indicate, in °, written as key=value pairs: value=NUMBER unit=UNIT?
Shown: value=225 unit=°
